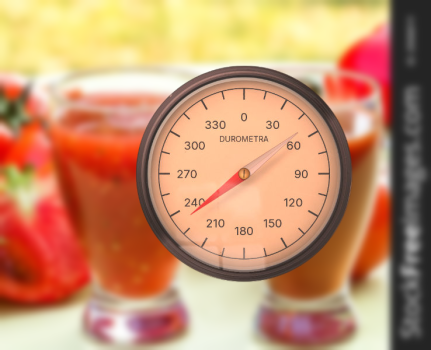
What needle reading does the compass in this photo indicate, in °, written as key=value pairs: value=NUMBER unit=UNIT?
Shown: value=232.5 unit=°
